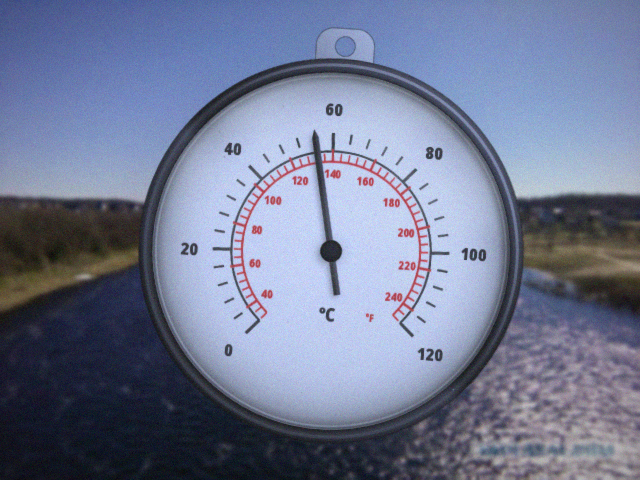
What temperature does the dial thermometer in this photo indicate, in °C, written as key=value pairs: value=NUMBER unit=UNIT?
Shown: value=56 unit=°C
